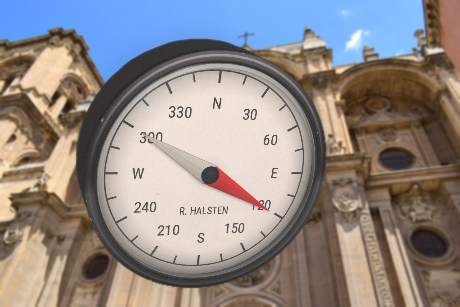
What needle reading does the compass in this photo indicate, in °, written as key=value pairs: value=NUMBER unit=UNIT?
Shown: value=120 unit=°
